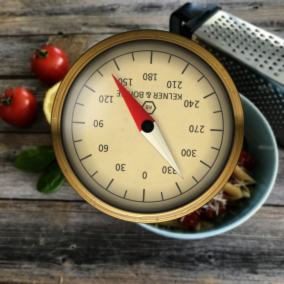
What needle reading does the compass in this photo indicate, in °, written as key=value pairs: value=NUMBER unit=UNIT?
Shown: value=142.5 unit=°
